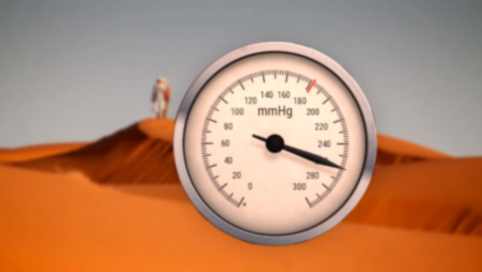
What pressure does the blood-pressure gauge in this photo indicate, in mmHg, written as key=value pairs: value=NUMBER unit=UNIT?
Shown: value=260 unit=mmHg
